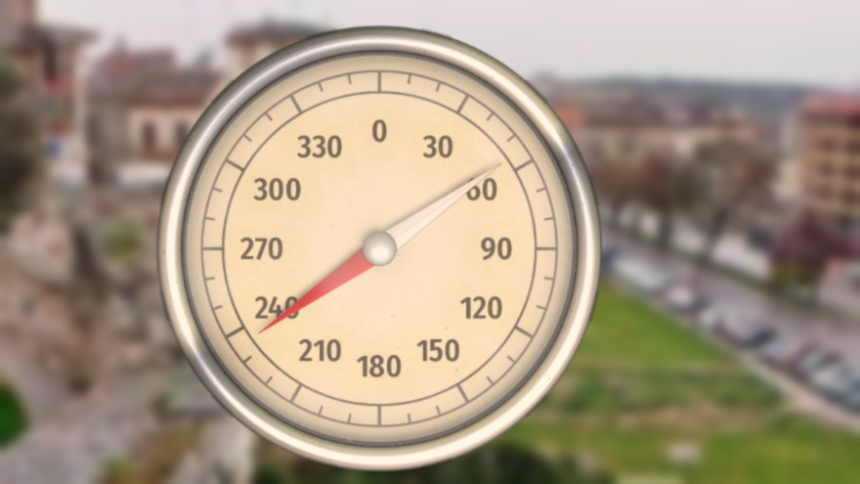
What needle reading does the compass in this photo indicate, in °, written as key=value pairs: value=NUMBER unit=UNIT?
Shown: value=235 unit=°
